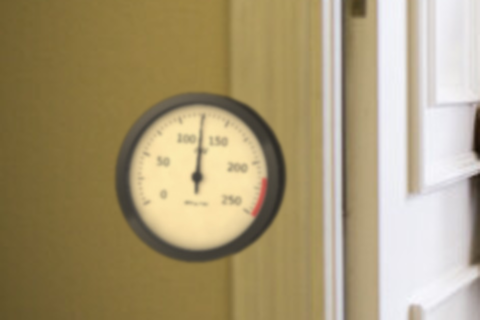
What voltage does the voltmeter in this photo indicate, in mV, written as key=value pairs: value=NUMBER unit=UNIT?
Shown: value=125 unit=mV
